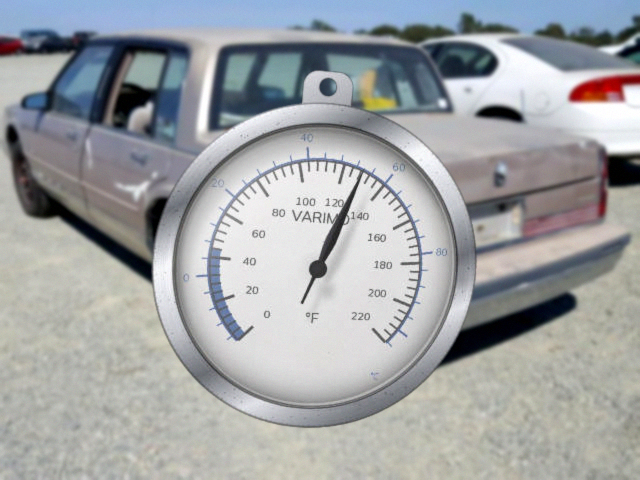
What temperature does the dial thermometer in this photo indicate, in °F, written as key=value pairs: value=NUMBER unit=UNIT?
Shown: value=128 unit=°F
